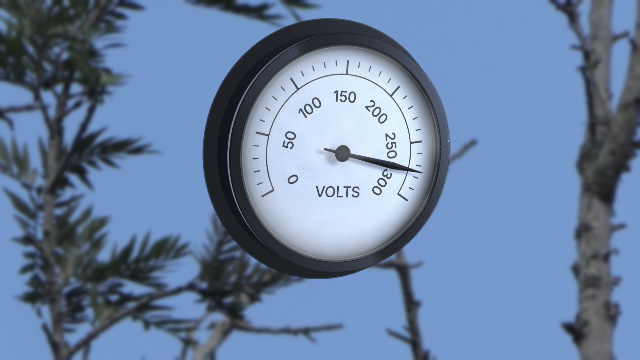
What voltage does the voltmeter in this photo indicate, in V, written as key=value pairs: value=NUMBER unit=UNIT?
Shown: value=275 unit=V
